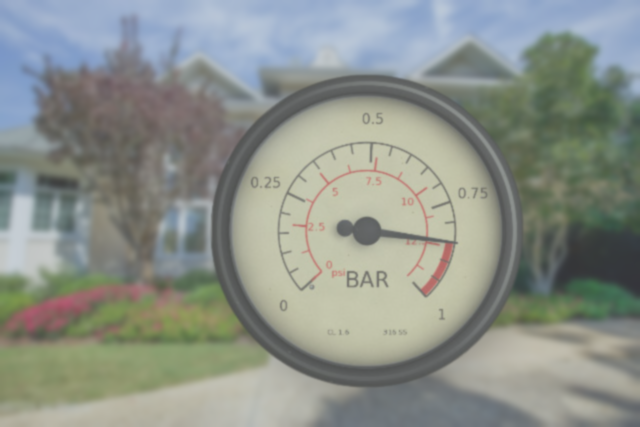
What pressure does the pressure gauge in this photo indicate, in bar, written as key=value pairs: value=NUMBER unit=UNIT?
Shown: value=0.85 unit=bar
